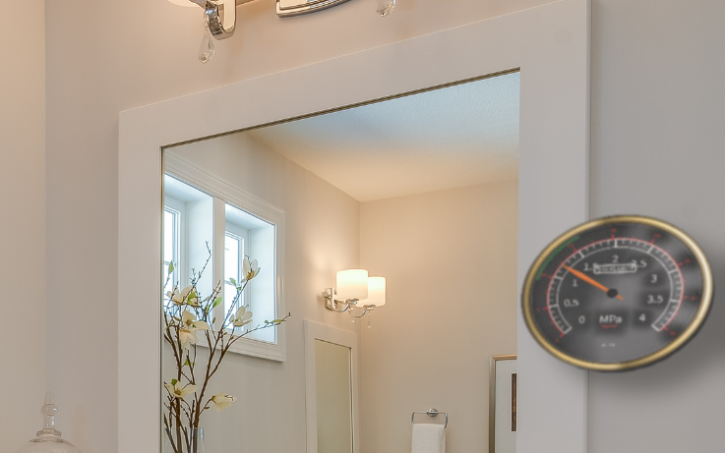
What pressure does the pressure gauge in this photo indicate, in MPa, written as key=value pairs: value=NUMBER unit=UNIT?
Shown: value=1.2 unit=MPa
